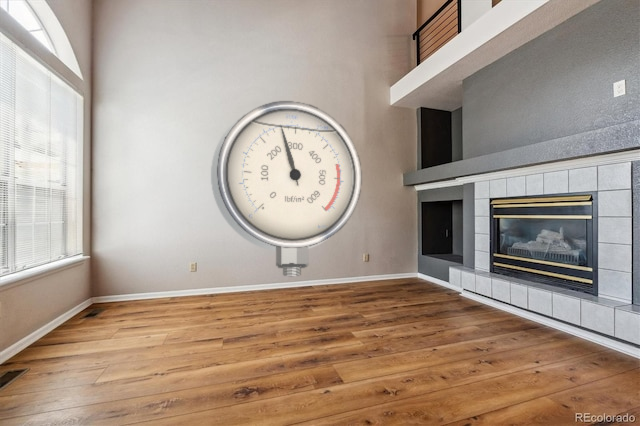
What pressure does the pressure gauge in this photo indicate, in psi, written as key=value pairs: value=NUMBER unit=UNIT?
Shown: value=260 unit=psi
